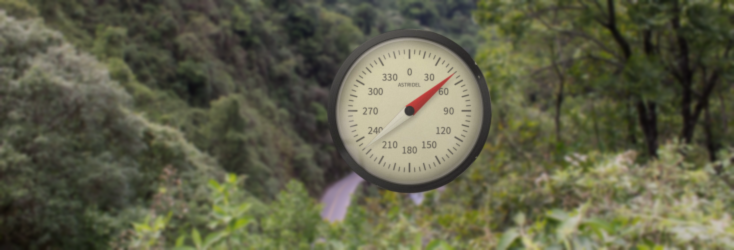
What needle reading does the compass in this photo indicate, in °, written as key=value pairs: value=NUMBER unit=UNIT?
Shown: value=50 unit=°
